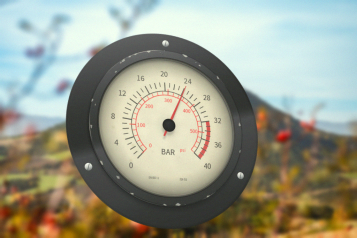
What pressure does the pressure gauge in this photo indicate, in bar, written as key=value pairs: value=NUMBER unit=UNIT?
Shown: value=24 unit=bar
